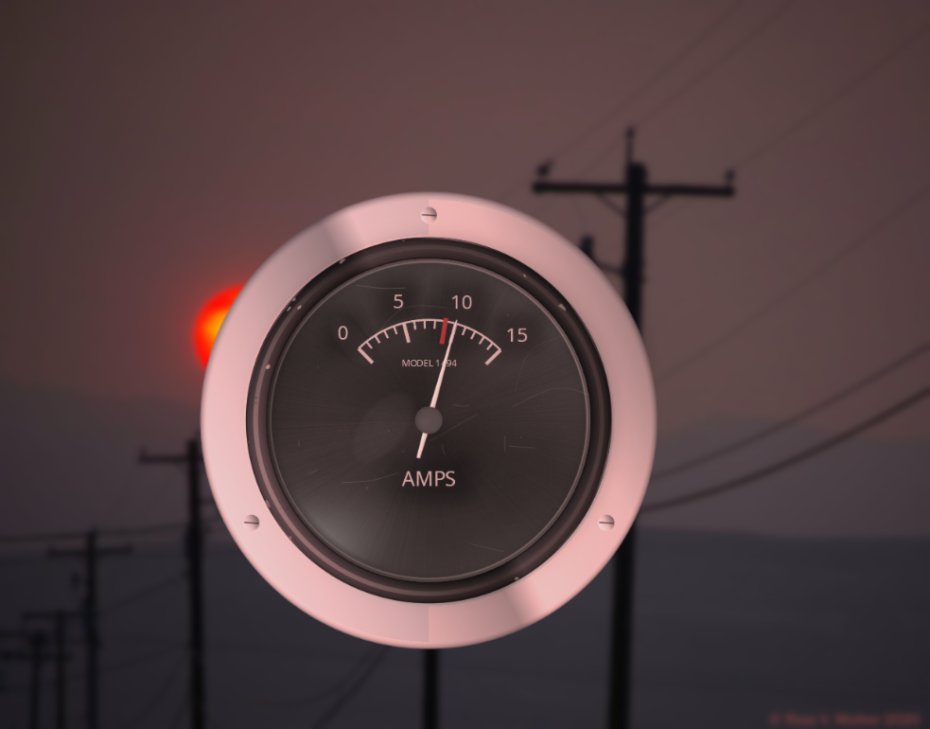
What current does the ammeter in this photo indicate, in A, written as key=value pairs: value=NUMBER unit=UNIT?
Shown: value=10 unit=A
